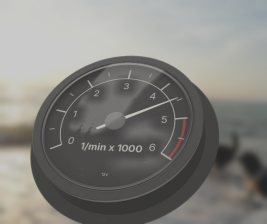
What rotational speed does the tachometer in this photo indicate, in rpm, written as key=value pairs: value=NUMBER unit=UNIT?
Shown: value=4500 unit=rpm
